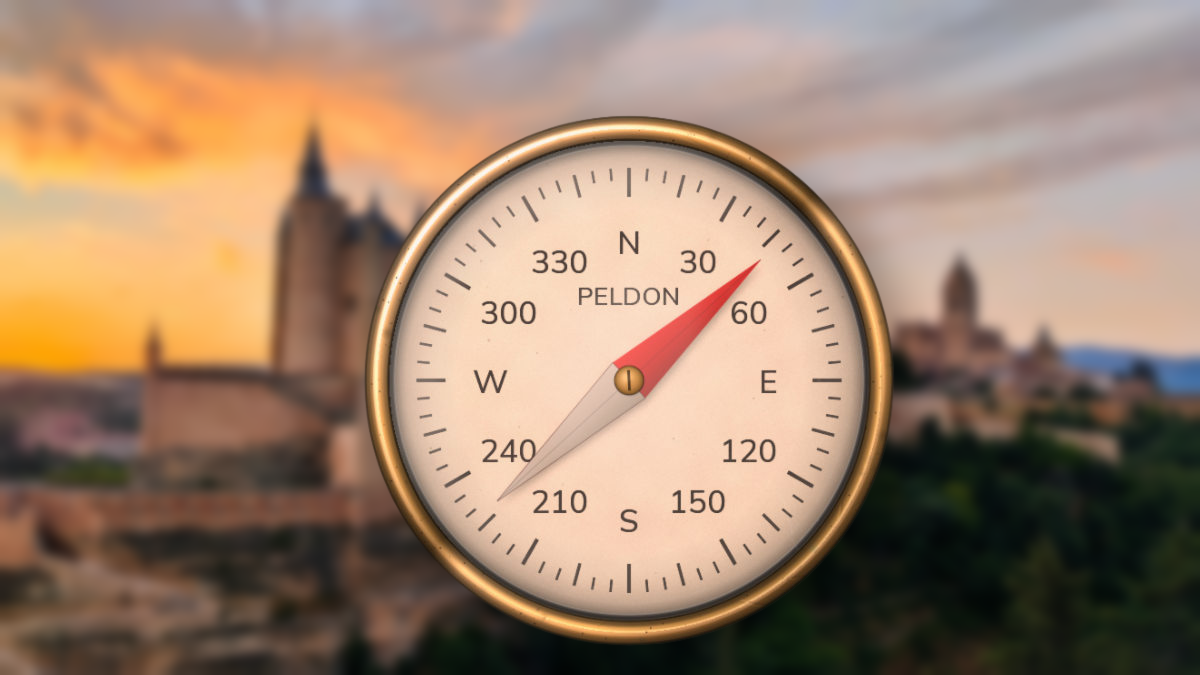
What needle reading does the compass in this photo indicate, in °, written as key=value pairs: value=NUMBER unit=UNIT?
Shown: value=47.5 unit=°
